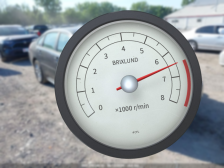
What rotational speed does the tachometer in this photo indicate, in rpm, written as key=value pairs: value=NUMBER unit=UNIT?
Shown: value=6500 unit=rpm
